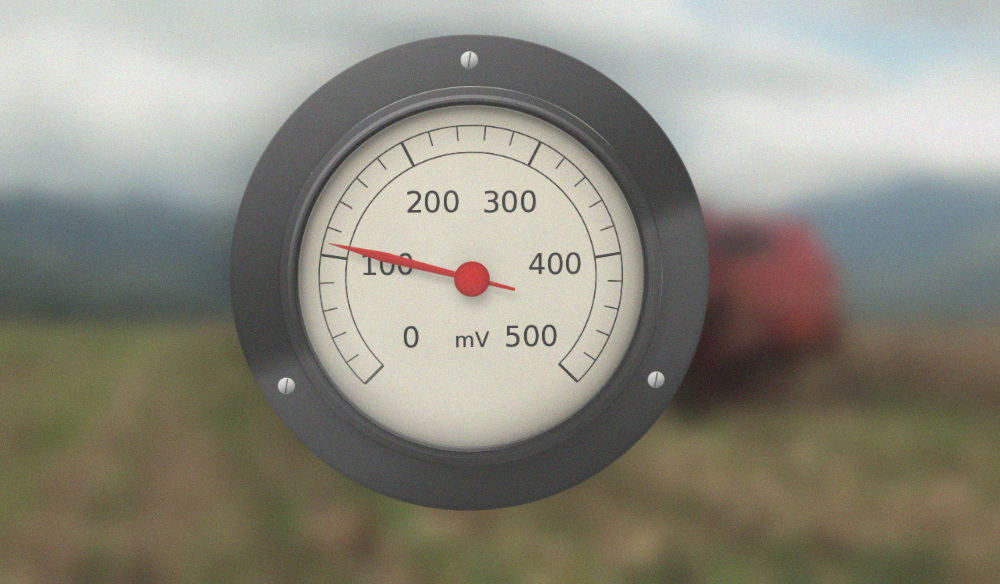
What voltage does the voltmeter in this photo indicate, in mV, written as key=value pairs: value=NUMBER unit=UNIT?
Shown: value=110 unit=mV
